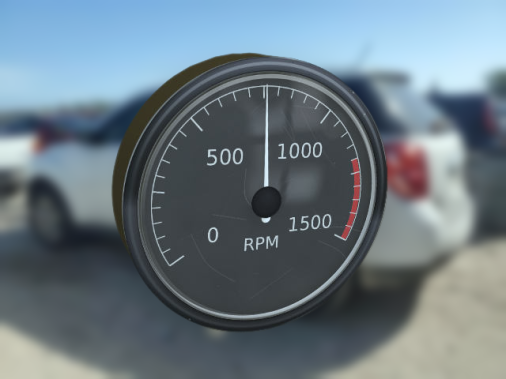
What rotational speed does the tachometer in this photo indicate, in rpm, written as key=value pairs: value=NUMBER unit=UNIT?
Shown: value=750 unit=rpm
